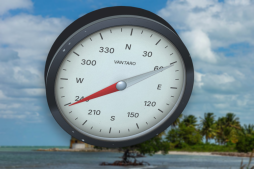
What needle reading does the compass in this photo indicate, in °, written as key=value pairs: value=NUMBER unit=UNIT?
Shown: value=240 unit=°
